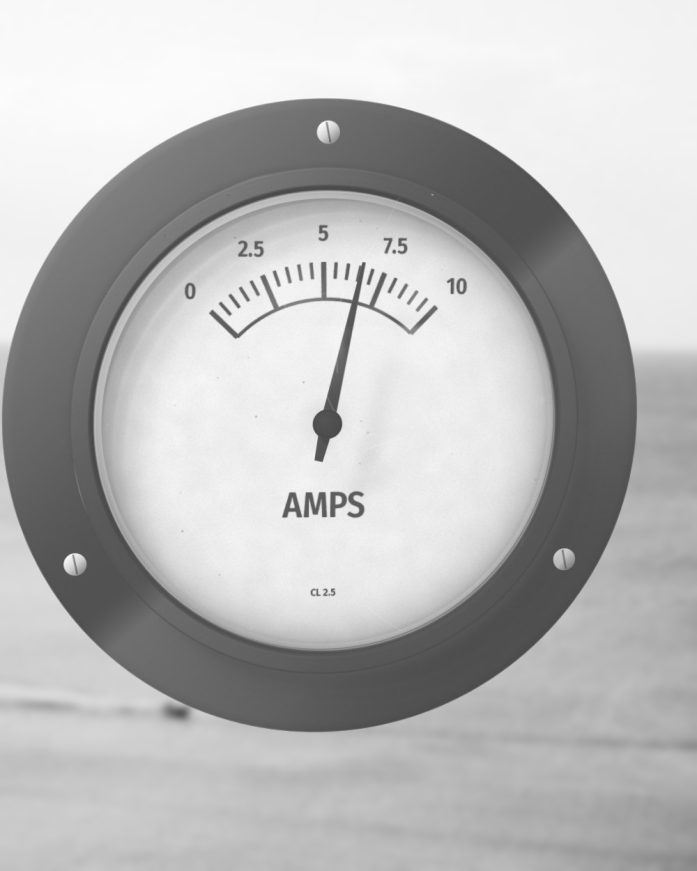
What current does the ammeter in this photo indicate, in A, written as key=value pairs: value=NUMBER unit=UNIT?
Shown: value=6.5 unit=A
